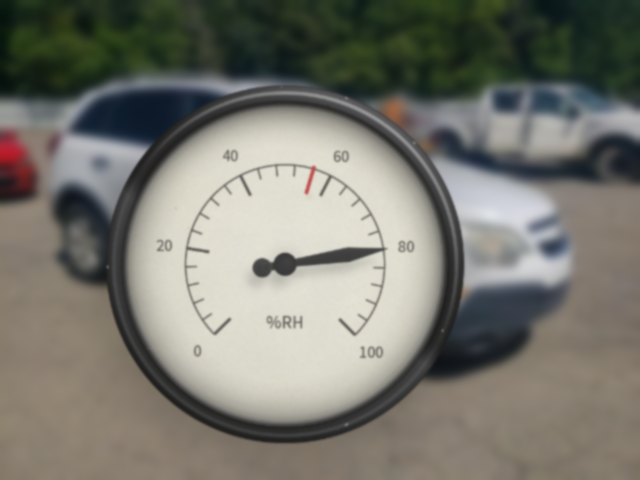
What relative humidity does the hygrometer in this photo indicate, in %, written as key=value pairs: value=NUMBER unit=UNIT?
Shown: value=80 unit=%
